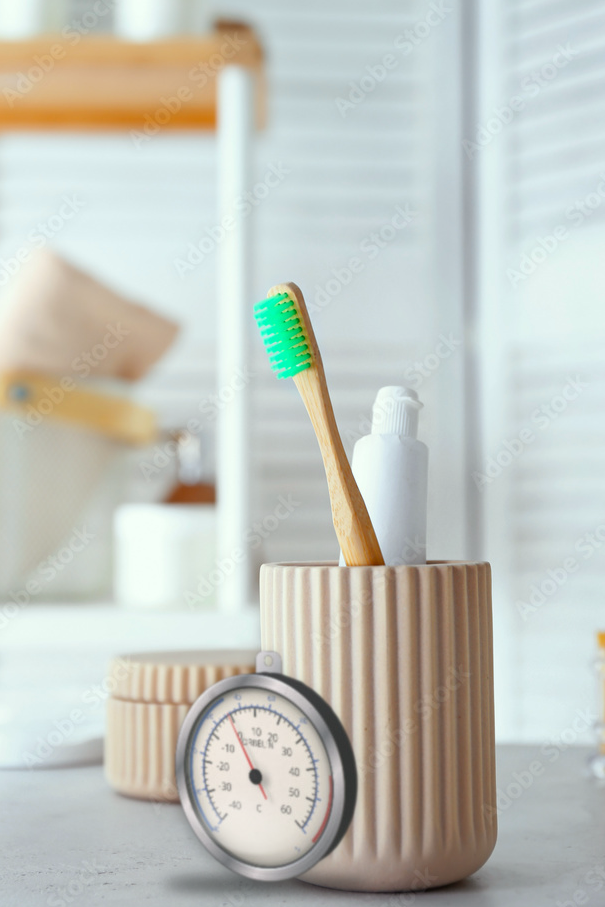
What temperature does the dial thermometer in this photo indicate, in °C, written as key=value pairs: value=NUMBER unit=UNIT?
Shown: value=0 unit=°C
